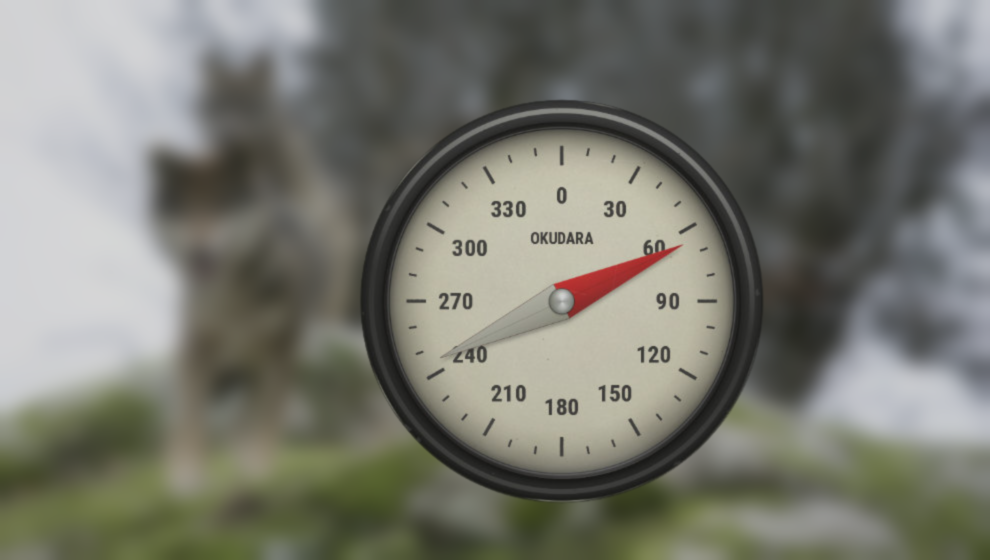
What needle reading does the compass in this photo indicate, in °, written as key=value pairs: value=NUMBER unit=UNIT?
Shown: value=65 unit=°
